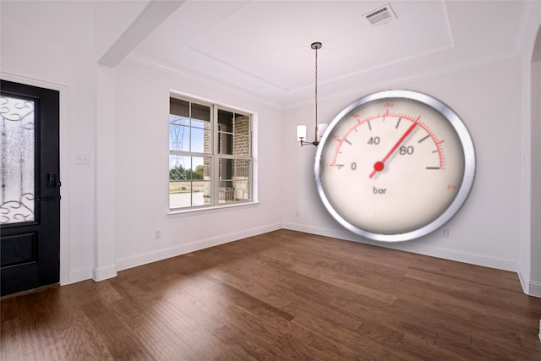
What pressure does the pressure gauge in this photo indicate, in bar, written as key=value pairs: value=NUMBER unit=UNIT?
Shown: value=70 unit=bar
